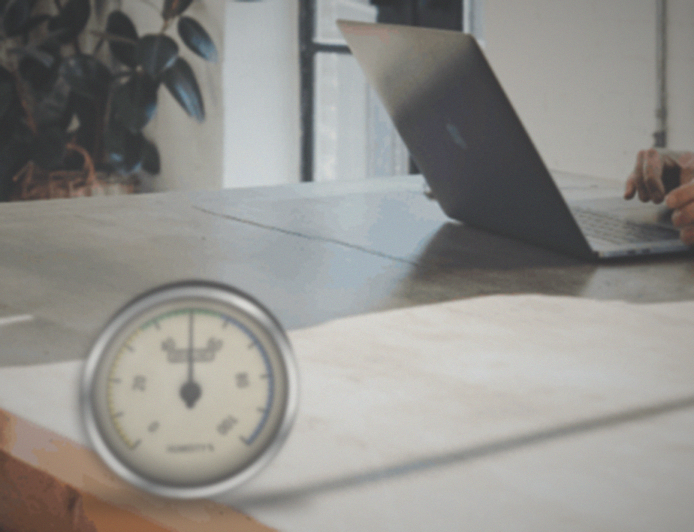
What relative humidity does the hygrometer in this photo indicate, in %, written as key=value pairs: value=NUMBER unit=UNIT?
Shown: value=50 unit=%
